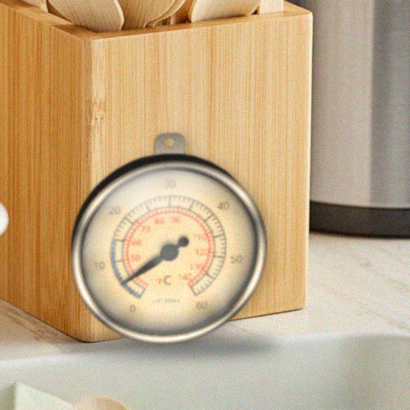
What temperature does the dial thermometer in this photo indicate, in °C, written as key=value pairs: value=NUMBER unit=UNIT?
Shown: value=5 unit=°C
